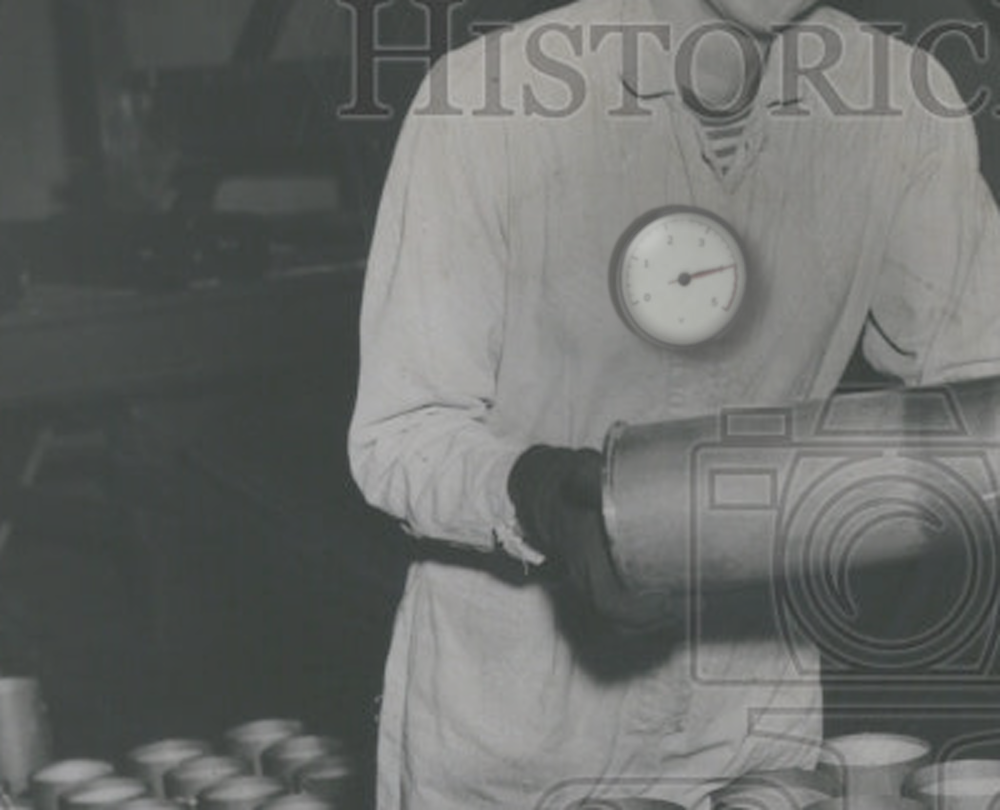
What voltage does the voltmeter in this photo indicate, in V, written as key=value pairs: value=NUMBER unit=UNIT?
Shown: value=4 unit=V
